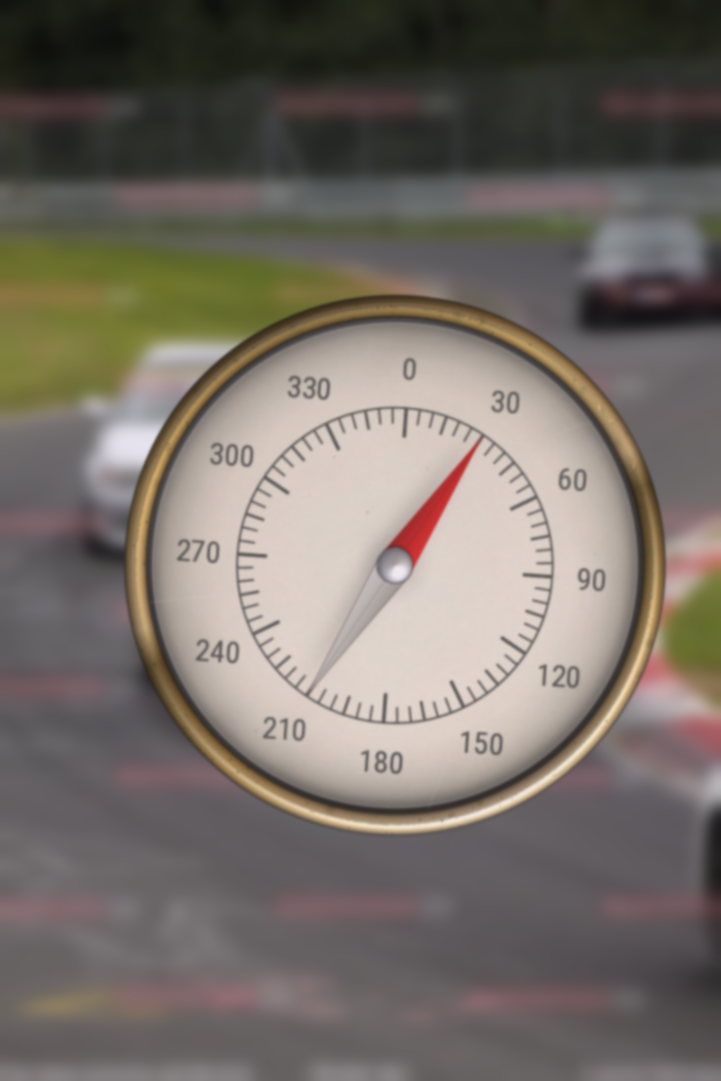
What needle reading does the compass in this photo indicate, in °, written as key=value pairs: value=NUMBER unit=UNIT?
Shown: value=30 unit=°
